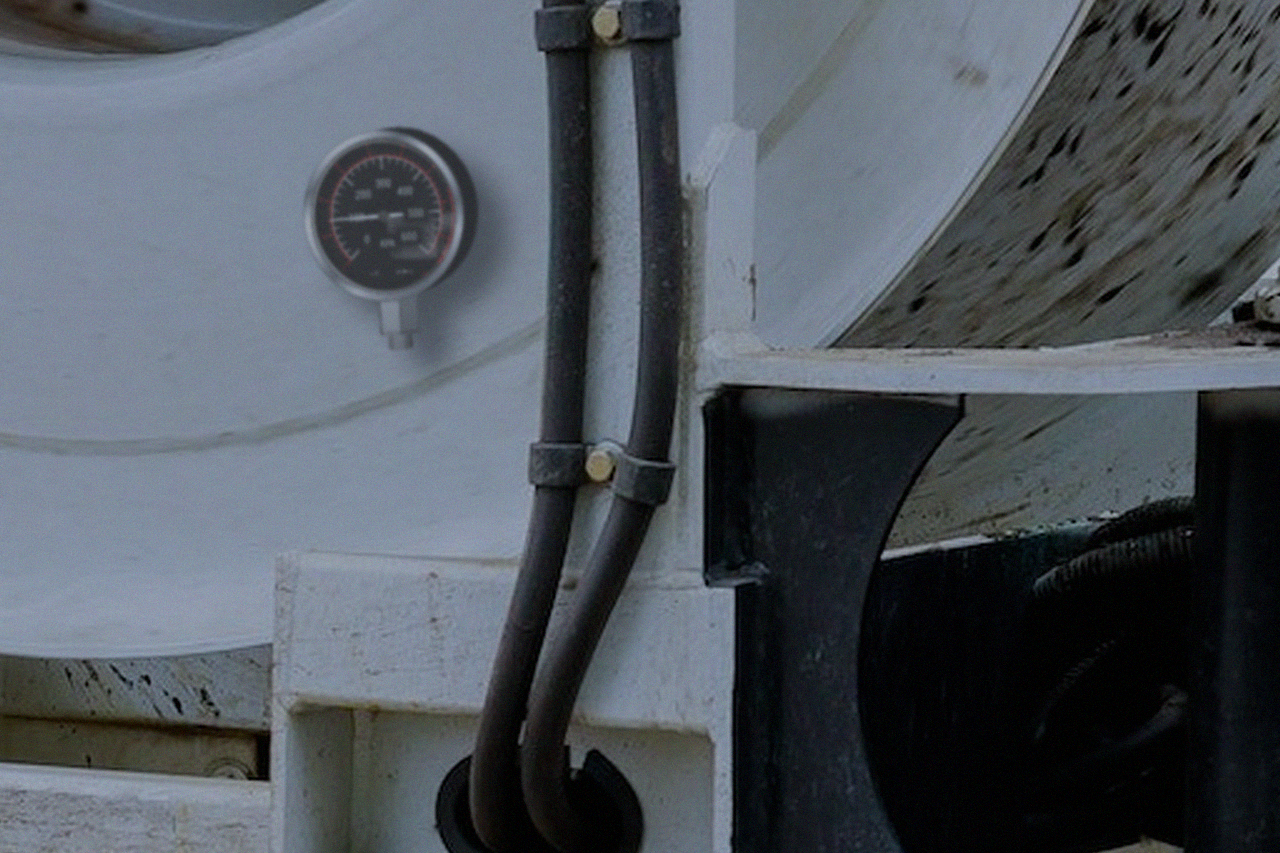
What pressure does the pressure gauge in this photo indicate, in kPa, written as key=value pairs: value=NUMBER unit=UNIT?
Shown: value=100 unit=kPa
